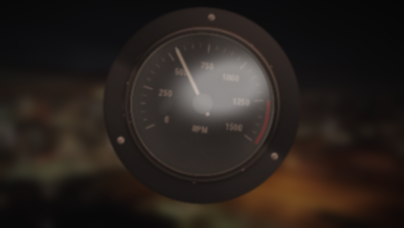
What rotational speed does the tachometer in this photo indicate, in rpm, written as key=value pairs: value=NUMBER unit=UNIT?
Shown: value=550 unit=rpm
